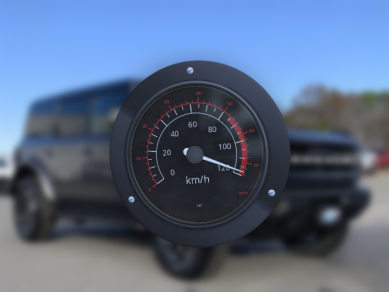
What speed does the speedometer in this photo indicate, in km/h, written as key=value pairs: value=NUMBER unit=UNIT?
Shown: value=117.5 unit=km/h
